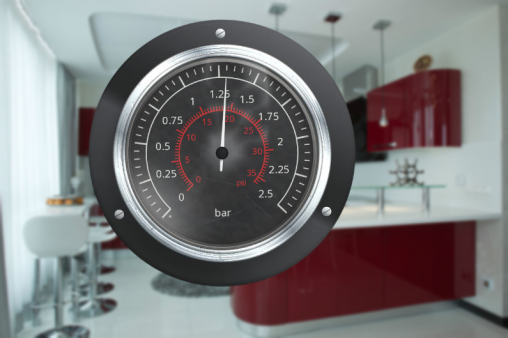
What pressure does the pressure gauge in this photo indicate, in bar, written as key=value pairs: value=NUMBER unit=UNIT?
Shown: value=1.3 unit=bar
